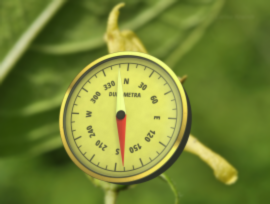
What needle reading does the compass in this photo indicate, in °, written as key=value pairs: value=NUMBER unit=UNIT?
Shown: value=170 unit=°
